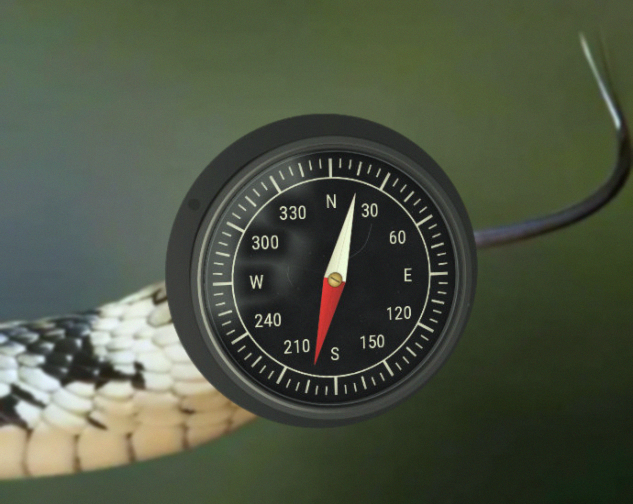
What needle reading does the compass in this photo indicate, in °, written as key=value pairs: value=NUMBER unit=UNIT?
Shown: value=195 unit=°
